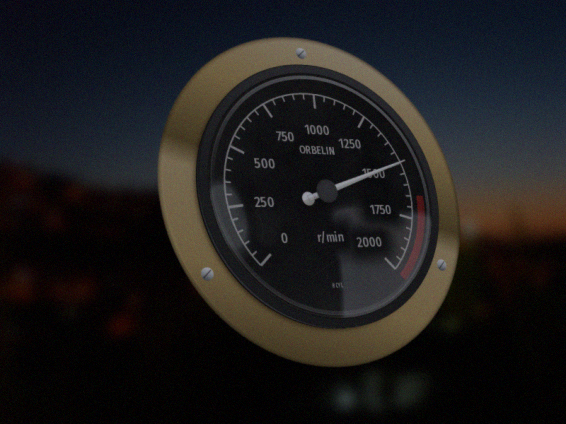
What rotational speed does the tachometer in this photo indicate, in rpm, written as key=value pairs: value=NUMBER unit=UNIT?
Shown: value=1500 unit=rpm
